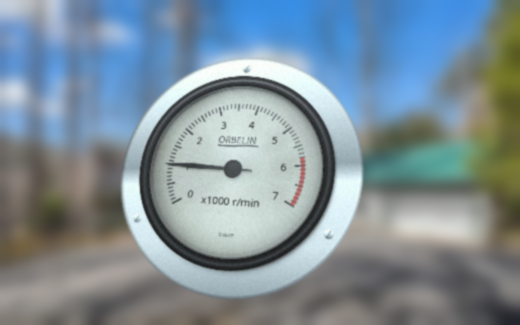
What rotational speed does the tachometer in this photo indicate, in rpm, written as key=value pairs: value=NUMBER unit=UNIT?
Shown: value=1000 unit=rpm
